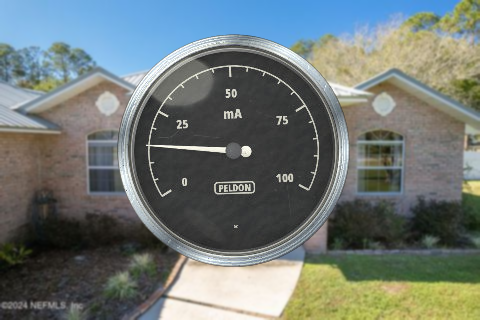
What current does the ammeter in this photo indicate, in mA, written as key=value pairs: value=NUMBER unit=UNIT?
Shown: value=15 unit=mA
